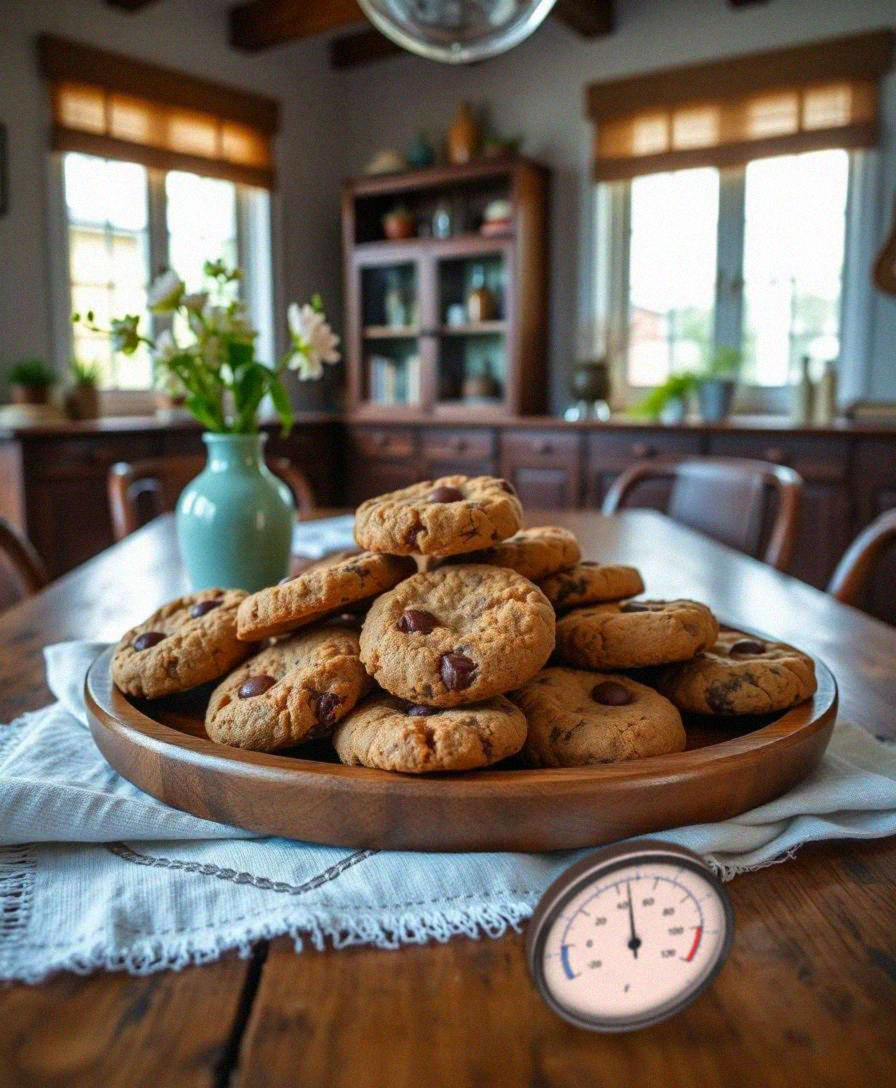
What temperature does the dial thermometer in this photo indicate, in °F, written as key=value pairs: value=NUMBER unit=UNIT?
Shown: value=45 unit=°F
